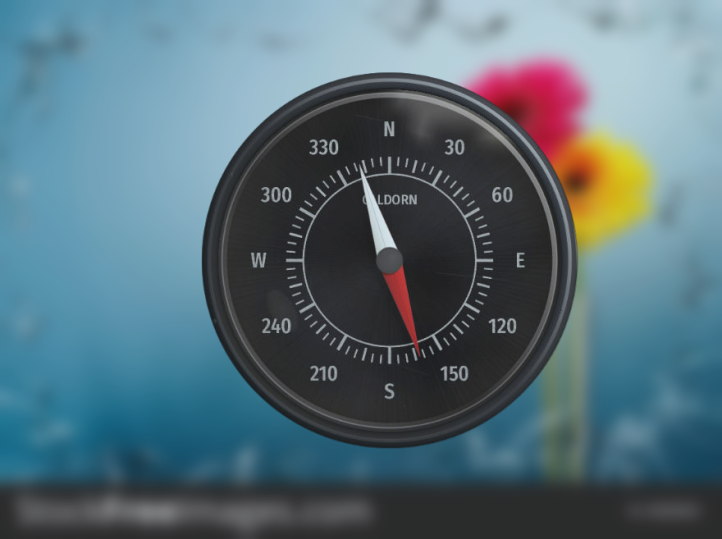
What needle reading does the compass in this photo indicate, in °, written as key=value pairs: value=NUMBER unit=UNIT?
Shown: value=162.5 unit=°
